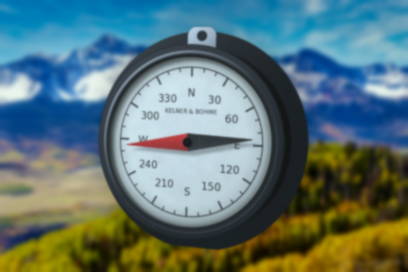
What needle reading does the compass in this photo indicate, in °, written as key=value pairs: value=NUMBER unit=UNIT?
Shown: value=265 unit=°
